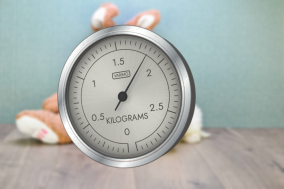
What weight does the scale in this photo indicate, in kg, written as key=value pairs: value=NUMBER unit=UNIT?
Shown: value=1.85 unit=kg
